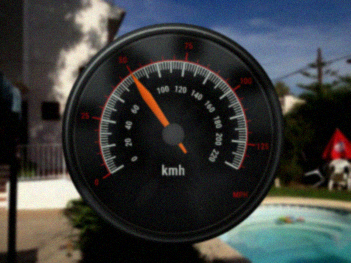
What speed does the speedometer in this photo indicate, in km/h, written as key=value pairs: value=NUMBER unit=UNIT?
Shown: value=80 unit=km/h
